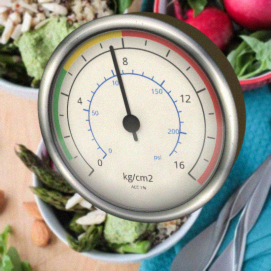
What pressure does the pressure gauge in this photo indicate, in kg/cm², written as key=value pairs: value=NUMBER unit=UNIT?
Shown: value=7.5 unit=kg/cm²
